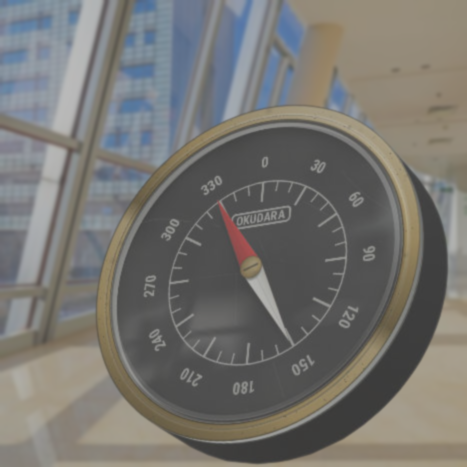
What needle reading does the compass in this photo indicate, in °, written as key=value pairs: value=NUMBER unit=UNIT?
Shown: value=330 unit=°
